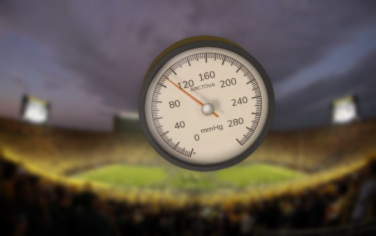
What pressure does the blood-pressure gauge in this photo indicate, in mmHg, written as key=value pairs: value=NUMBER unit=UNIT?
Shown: value=110 unit=mmHg
